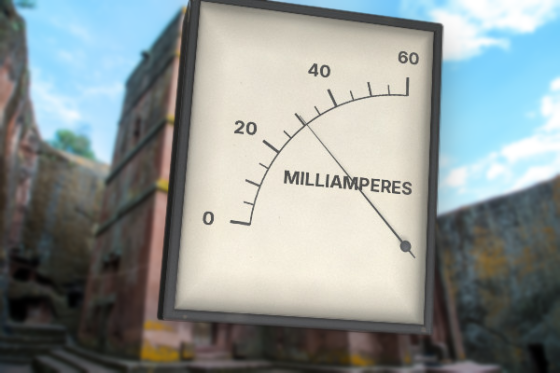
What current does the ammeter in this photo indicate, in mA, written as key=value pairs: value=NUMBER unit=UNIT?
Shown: value=30 unit=mA
